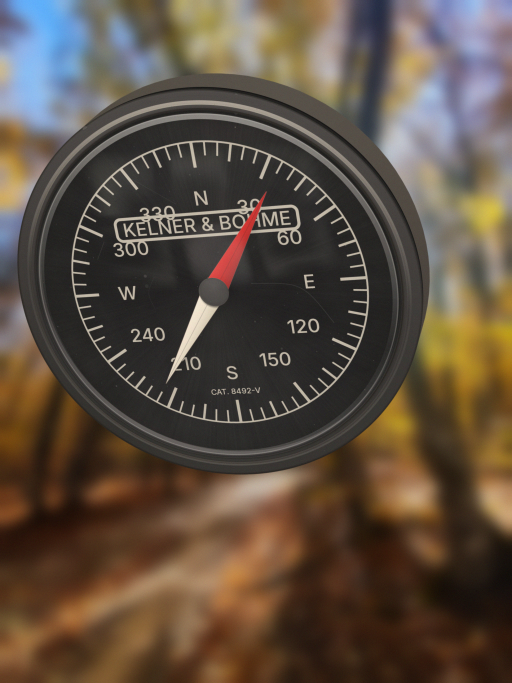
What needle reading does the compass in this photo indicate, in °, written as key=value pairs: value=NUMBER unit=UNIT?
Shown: value=35 unit=°
